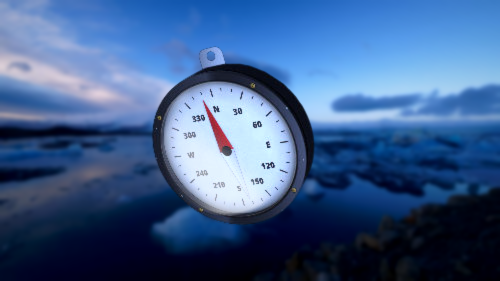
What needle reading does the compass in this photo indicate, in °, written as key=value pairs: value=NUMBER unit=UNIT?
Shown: value=350 unit=°
